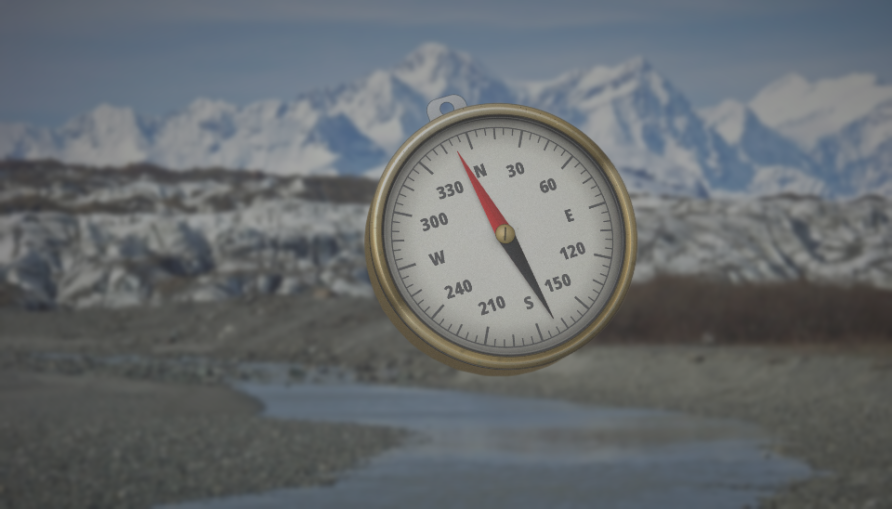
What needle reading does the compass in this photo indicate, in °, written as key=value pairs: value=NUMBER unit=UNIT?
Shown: value=350 unit=°
